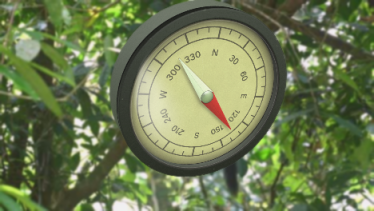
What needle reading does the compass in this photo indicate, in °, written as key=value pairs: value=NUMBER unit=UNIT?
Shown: value=135 unit=°
